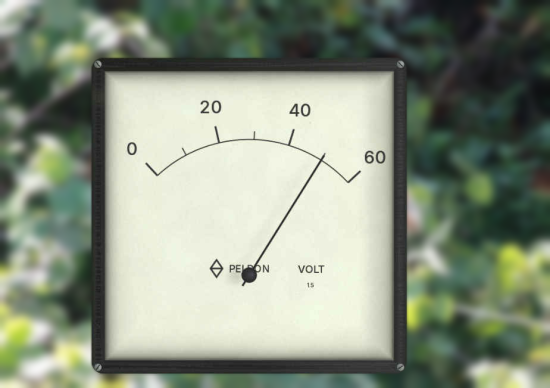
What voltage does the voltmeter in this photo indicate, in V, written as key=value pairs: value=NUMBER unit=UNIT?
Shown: value=50 unit=V
